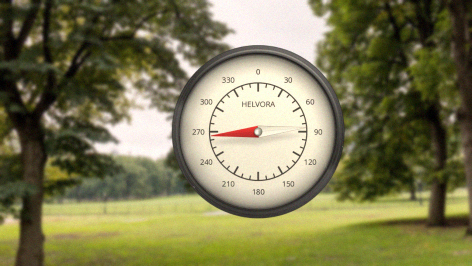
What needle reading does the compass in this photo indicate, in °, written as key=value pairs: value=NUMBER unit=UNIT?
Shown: value=265 unit=°
